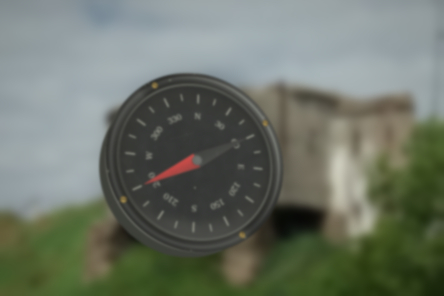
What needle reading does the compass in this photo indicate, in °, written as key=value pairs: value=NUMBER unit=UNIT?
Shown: value=240 unit=°
